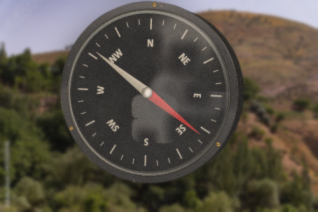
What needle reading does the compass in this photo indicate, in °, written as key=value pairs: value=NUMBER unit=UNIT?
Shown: value=125 unit=°
